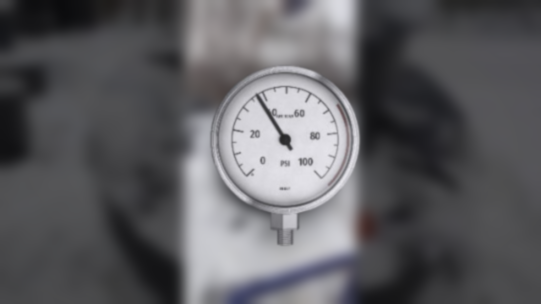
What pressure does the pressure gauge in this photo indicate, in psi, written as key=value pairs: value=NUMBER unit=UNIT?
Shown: value=37.5 unit=psi
